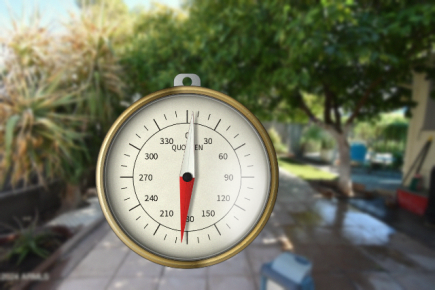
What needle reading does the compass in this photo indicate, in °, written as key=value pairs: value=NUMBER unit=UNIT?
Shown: value=185 unit=°
